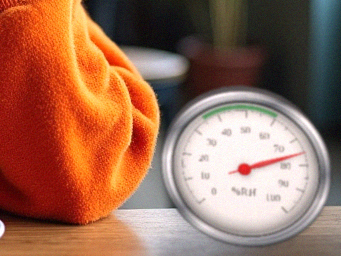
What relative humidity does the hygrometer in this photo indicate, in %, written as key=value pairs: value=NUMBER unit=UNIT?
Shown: value=75 unit=%
